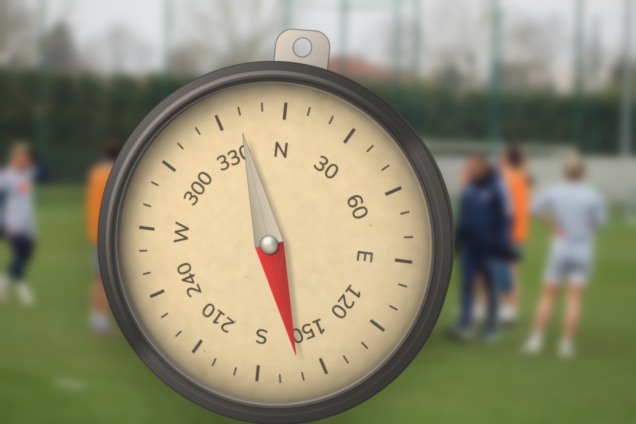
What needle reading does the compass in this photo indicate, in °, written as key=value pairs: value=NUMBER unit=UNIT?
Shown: value=160 unit=°
